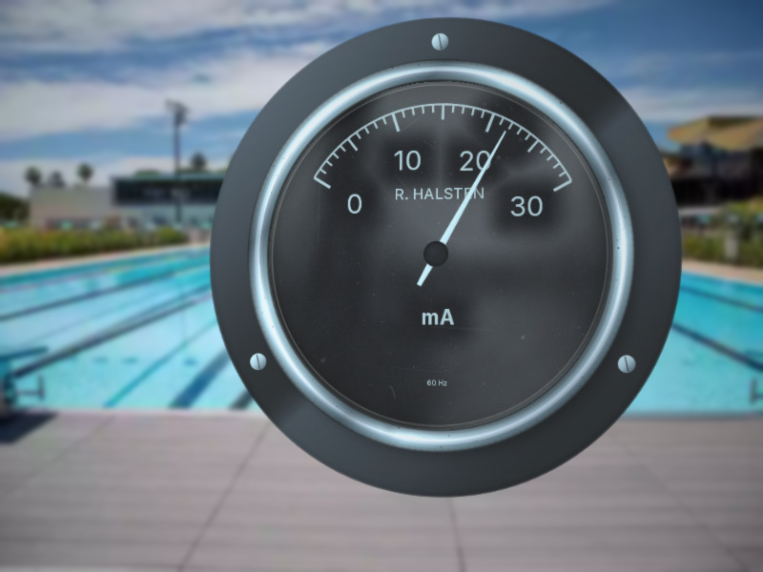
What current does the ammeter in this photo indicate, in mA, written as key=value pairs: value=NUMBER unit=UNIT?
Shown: value=22 unit=mA
